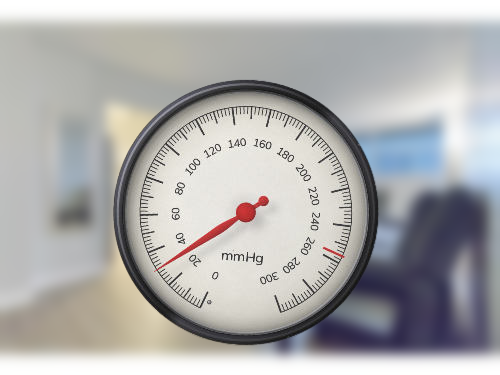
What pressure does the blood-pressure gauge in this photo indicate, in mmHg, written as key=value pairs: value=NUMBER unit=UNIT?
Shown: value=30 unit=mmHg
